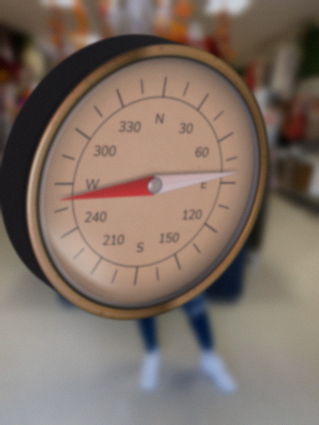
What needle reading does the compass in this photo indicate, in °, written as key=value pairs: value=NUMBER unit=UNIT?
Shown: value=262.5 unit=°
